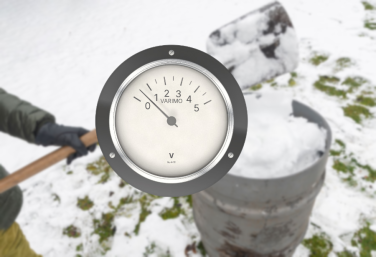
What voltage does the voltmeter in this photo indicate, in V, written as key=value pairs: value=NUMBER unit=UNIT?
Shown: value=0.5 unit=V
